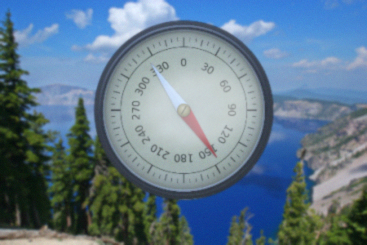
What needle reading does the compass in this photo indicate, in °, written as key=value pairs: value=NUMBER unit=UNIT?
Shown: value=145 unit=°
